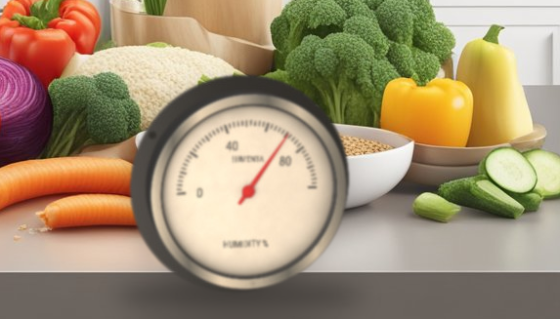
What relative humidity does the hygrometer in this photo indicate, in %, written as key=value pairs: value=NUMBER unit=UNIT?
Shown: value=70 unit=%
